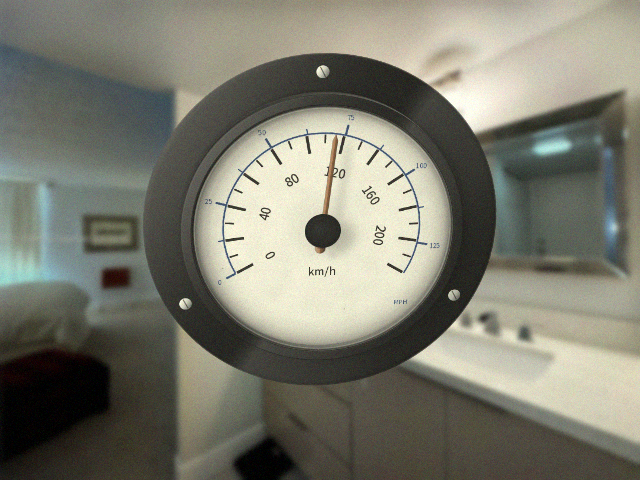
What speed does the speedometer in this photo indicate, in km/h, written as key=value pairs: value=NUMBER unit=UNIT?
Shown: value=115 unit=km/h
